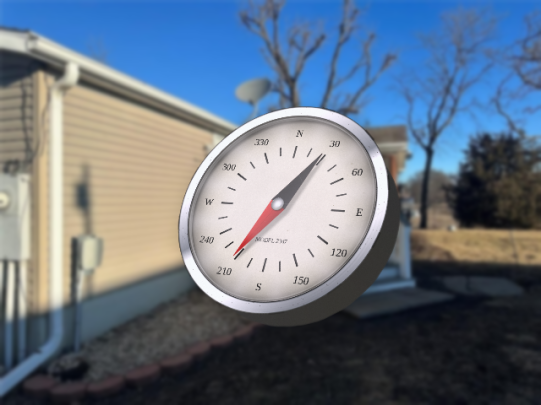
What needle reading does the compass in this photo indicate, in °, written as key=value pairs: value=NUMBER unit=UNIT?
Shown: value=210 unit=°
